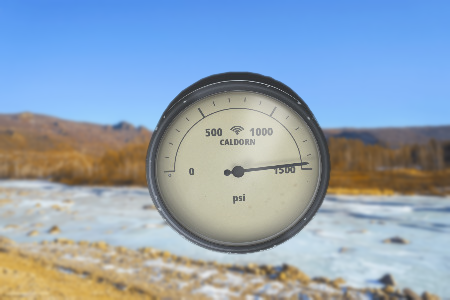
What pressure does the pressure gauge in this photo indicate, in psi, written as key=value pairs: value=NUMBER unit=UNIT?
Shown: value=1450 unit=psi
